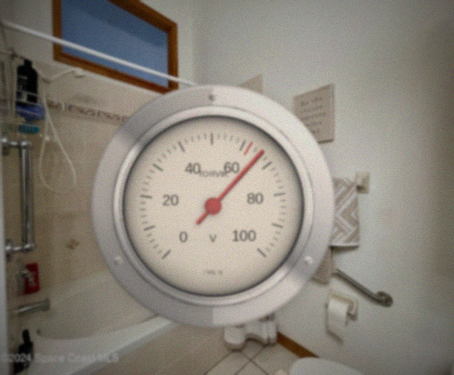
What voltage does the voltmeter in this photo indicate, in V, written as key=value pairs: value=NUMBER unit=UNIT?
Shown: value=66 unit=V
